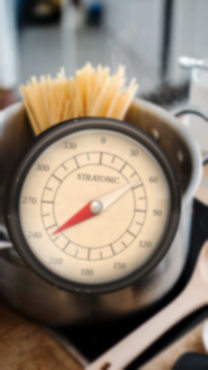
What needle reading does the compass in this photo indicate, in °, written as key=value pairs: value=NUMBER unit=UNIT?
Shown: value=232.5 unit=°
